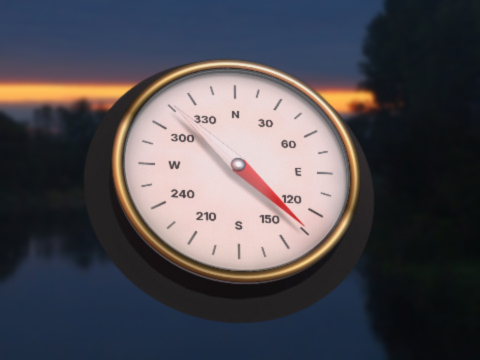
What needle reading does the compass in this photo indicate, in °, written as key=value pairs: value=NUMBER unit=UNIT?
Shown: value=135 unit=°
